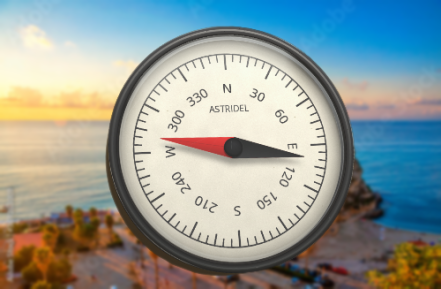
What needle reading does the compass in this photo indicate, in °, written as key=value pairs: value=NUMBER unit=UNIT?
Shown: value=280 unit=°
